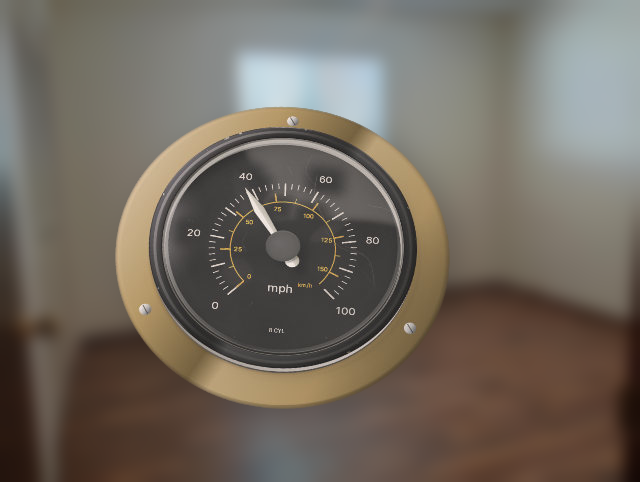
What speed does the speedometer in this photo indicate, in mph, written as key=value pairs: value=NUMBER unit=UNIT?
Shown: value=38 unit=mph
